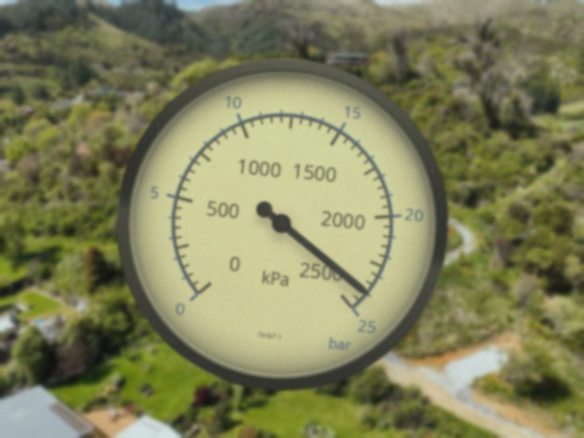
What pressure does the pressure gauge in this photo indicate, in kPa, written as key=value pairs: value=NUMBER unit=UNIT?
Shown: value=2400 unit=kPa
